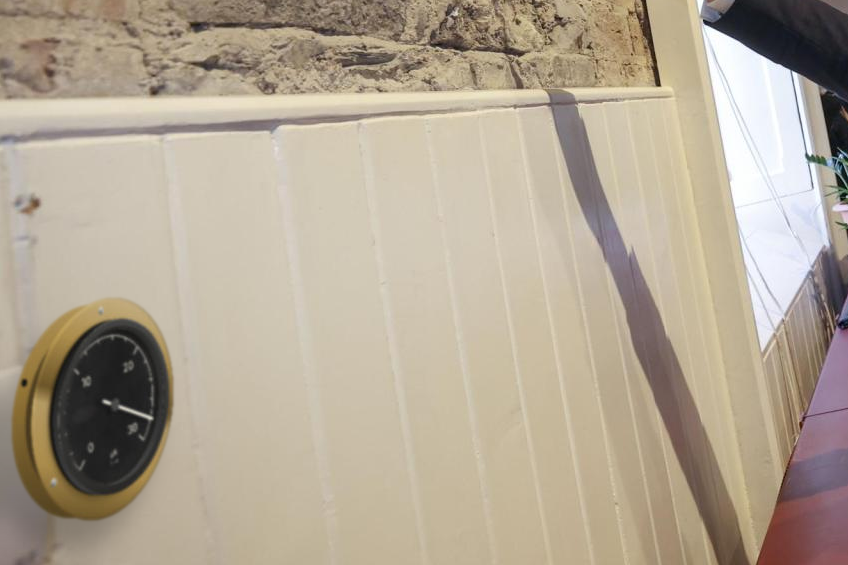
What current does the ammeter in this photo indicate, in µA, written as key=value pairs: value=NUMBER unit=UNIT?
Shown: value=28 unit=µA
